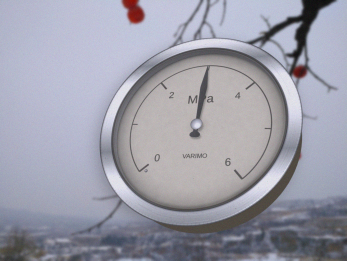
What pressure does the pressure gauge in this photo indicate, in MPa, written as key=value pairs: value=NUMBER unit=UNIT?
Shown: value=3 unit=MPa
